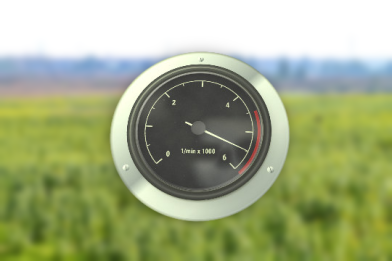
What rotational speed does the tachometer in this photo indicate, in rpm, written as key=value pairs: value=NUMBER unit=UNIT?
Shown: value=5500 unit=rpm
